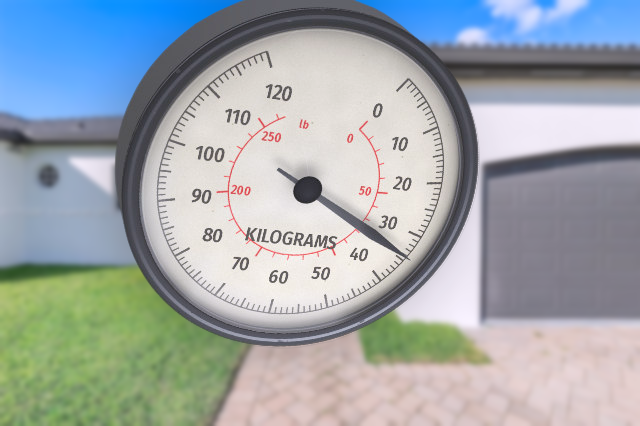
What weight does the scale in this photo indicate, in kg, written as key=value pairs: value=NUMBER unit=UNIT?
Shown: value=34 unit=kg
